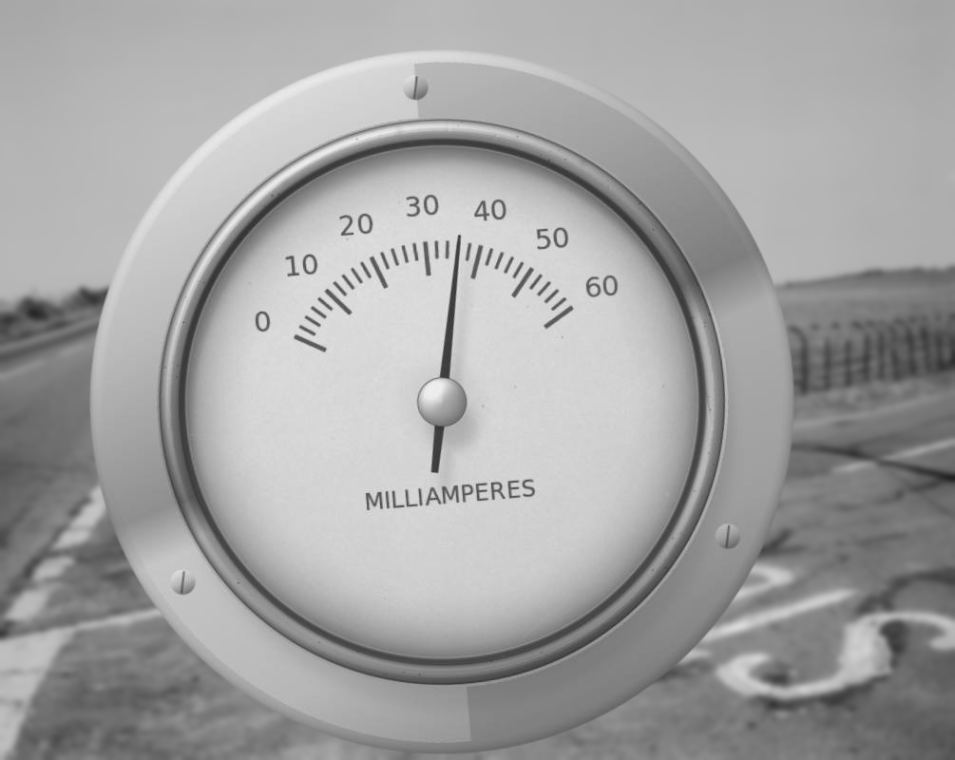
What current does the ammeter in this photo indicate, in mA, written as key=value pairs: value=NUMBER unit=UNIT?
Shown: value=36 unit=mA
